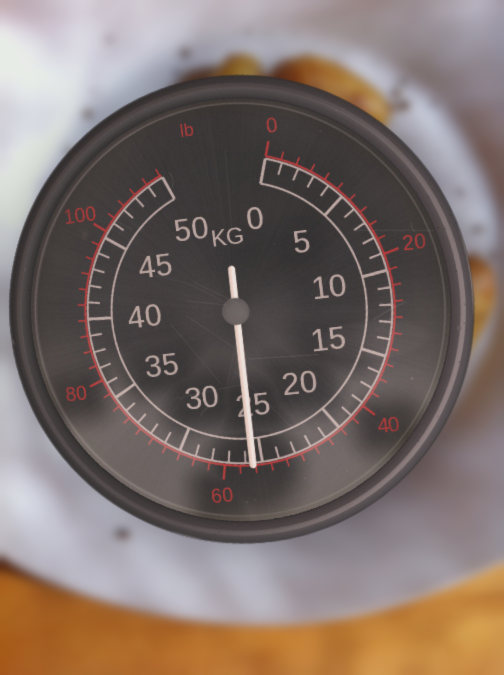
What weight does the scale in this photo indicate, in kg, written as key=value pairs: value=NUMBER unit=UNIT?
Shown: value=25.5 unit=kg
